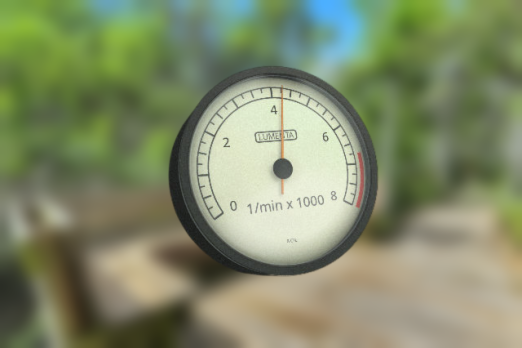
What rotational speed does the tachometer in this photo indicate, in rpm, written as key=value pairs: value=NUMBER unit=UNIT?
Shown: value=4250 unit=rpm
